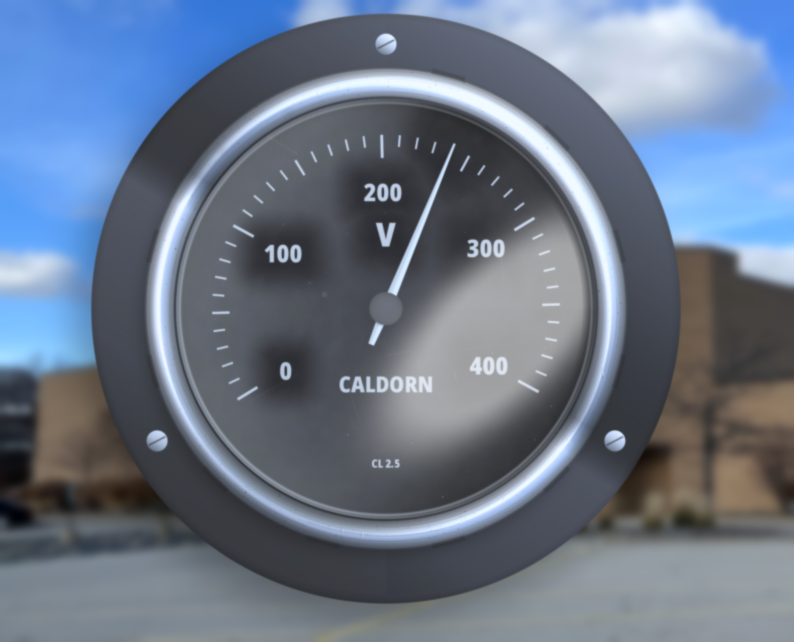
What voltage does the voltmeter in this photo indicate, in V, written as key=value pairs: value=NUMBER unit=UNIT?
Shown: value=240 unit=V
